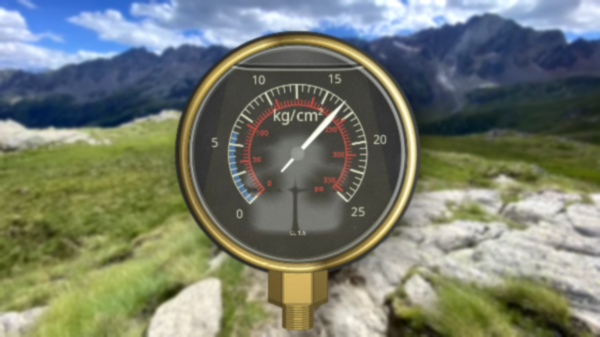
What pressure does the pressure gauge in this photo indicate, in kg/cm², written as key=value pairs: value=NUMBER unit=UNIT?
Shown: value=16.5 unit=kg/cm²
